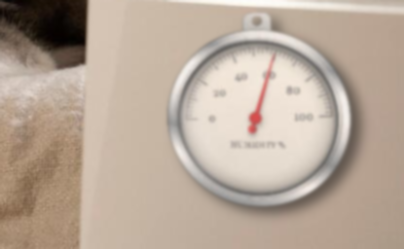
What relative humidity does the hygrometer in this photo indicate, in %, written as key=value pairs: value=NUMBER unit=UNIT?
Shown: value=60 unit=%
